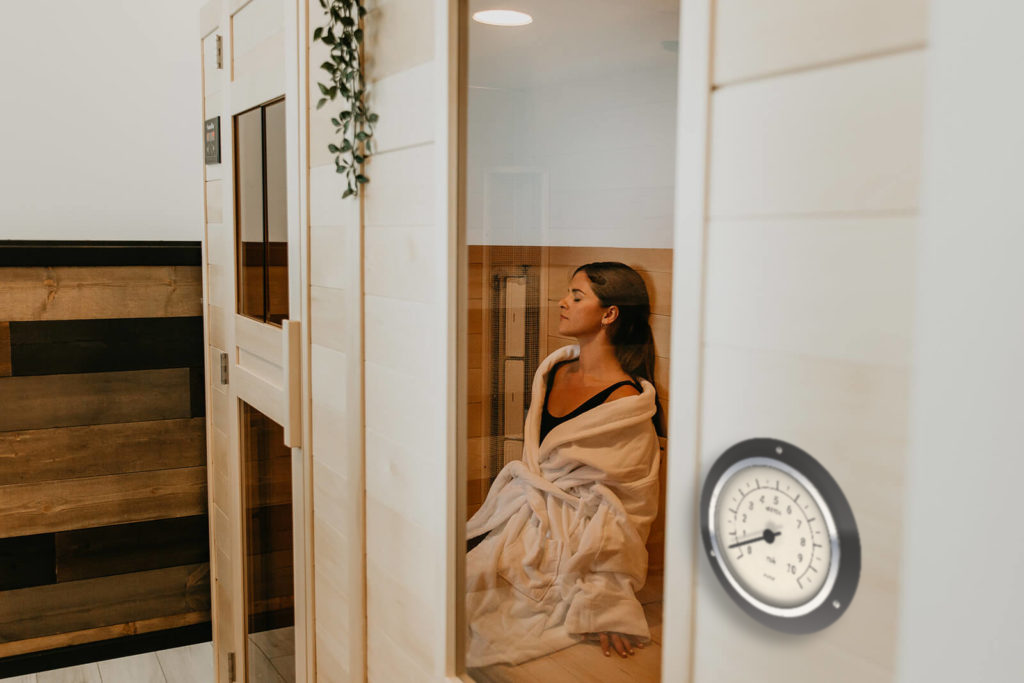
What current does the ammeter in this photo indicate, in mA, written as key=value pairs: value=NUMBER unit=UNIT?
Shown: value=0.5 unit=mA
